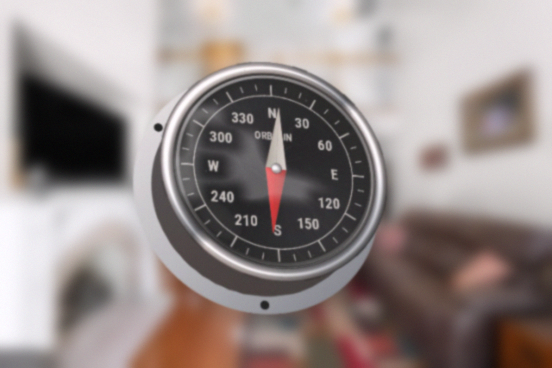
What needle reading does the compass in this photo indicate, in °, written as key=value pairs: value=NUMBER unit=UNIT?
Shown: value=185 unit=°
